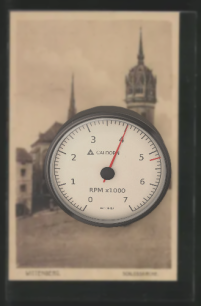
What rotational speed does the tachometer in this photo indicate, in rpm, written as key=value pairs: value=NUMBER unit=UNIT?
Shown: value=4000 unit=rpm
